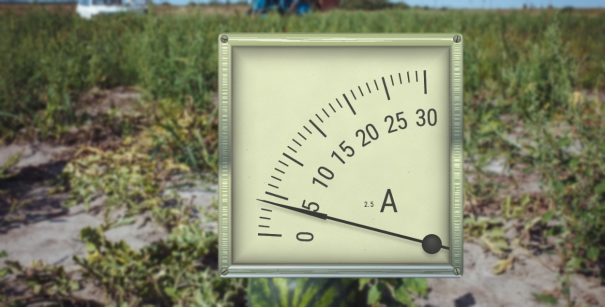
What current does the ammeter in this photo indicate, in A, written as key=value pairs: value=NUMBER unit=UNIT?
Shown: value=4 unit=A
